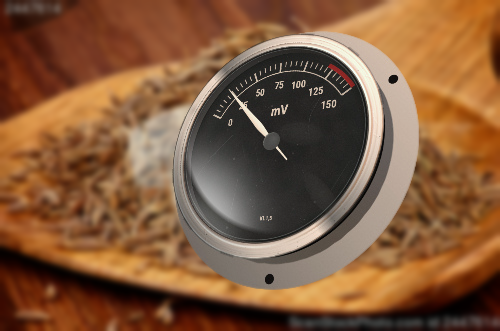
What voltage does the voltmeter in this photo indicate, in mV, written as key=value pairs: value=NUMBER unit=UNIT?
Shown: value=25 unit=mV
